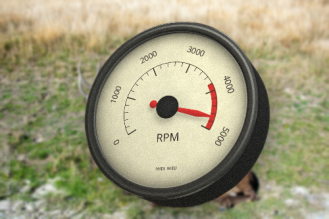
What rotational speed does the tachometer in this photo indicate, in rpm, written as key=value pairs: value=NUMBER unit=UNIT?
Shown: value=4700 unit=rpm
